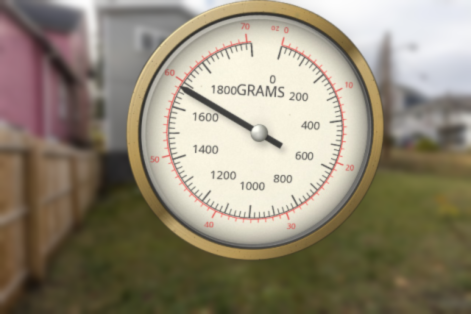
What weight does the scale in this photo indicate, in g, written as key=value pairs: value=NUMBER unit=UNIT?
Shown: value=1680 unit=g
